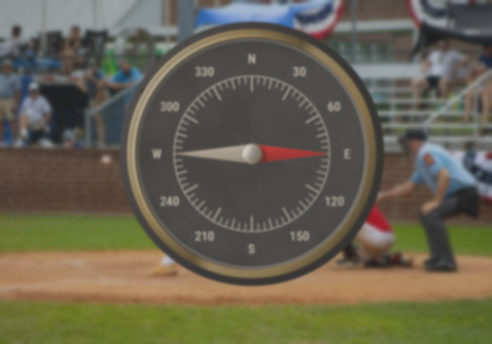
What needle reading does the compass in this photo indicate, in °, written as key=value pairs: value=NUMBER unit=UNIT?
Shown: value=90 unit=°
